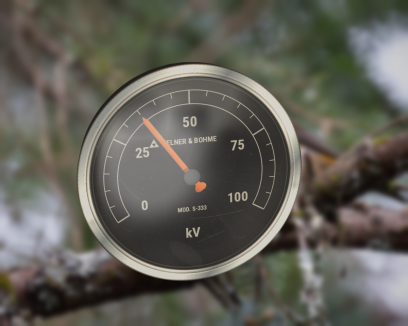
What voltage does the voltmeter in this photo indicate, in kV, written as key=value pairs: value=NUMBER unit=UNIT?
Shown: value=35 unit=kV
